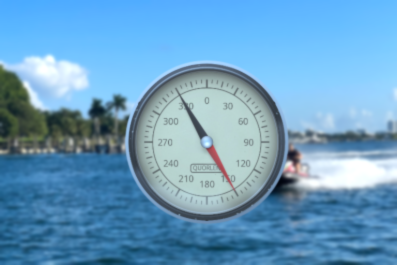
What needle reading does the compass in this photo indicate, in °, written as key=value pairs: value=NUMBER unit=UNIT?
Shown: value=150 unit=°
